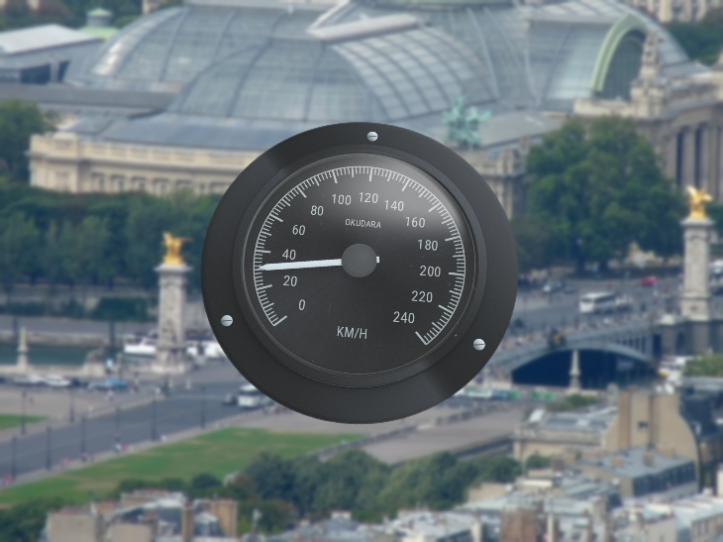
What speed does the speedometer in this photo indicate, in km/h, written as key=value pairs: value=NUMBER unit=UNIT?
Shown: value=30 unit=km/h
